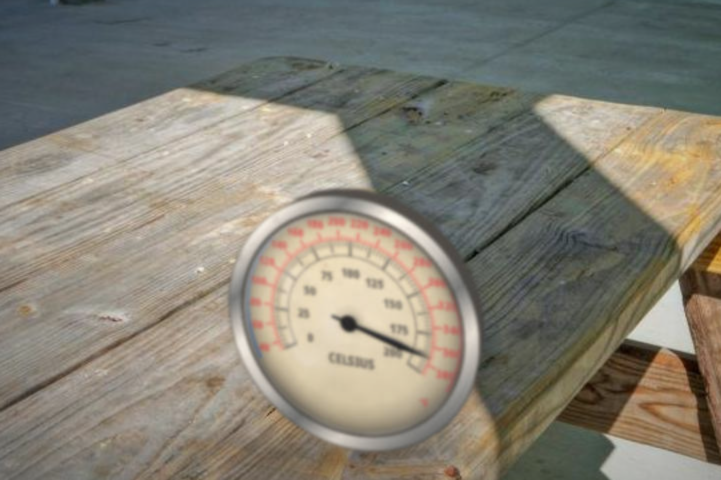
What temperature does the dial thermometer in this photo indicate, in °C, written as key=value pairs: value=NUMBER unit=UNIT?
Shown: value=187.5 unit=°C
